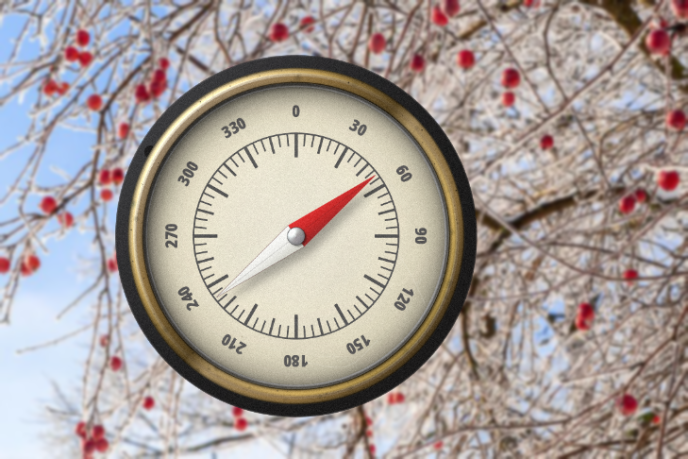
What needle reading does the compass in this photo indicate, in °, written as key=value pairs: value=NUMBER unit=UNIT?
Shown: value=52.5 unit=°
